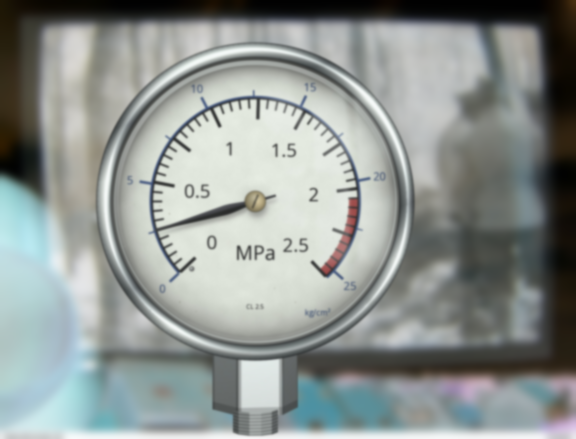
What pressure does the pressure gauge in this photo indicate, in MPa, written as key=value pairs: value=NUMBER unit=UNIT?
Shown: value=0.25 unit=MPa
